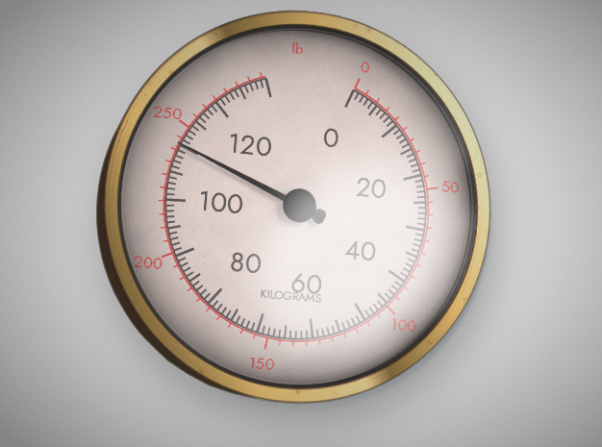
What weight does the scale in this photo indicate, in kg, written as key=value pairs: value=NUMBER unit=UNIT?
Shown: value=110 unit=kg
